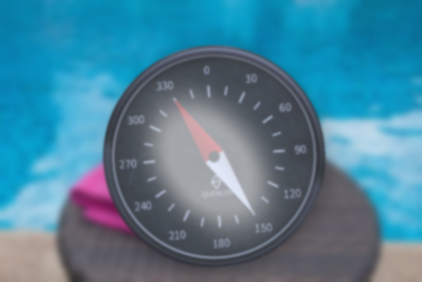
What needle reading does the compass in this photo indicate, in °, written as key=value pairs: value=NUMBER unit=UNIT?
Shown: value=330 unit=°
